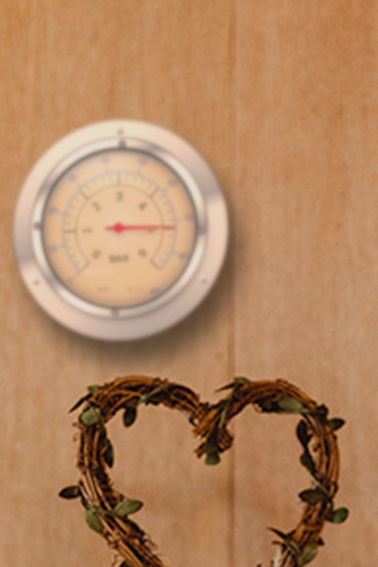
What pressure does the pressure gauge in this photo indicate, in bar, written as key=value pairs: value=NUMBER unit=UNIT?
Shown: value=5 unit=bar
